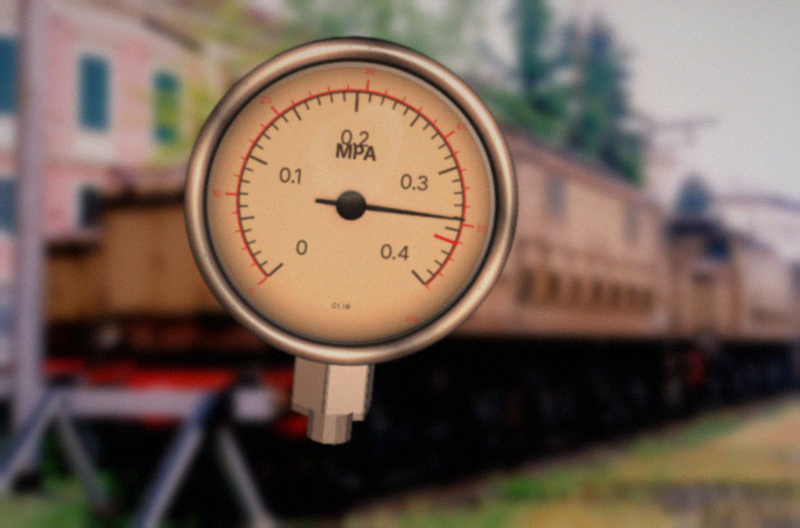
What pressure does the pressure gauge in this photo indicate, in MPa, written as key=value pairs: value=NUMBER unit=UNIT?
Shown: value=0.34 unit=MPa
